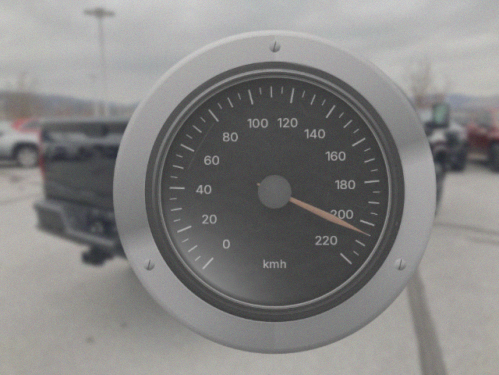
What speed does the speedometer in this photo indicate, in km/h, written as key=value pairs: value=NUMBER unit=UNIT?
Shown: value=205 unit=km/h
